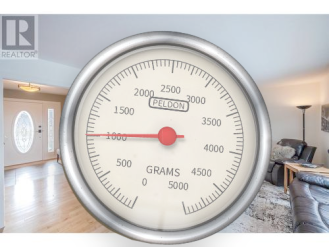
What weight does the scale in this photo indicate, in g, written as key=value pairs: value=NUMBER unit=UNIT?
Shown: value=1000 unit=g
